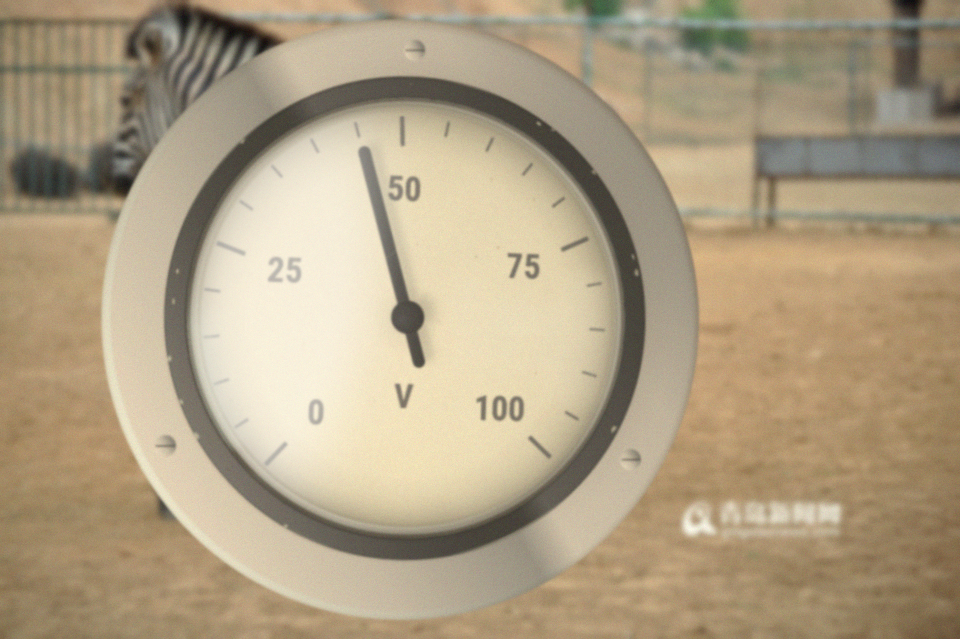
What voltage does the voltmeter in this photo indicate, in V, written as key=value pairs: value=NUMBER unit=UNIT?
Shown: value=45 unit=V
